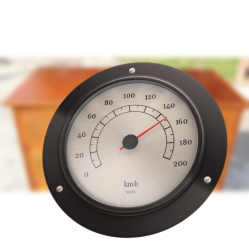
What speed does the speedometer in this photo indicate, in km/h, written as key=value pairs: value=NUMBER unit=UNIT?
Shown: value=150 unit=km/h
